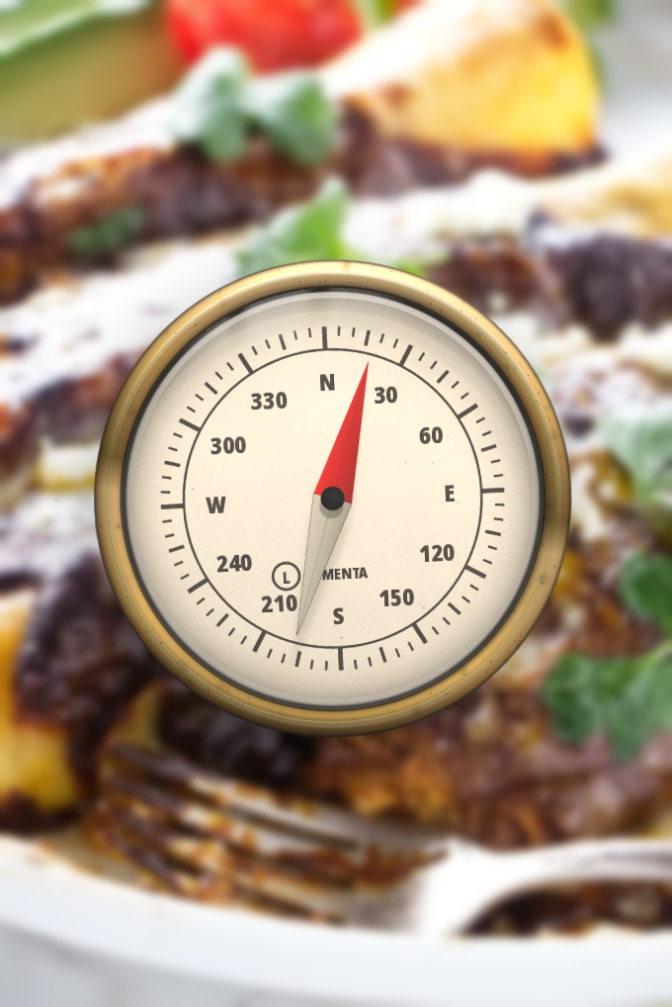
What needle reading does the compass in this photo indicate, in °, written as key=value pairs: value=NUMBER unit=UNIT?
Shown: value=17.5 unit=°
